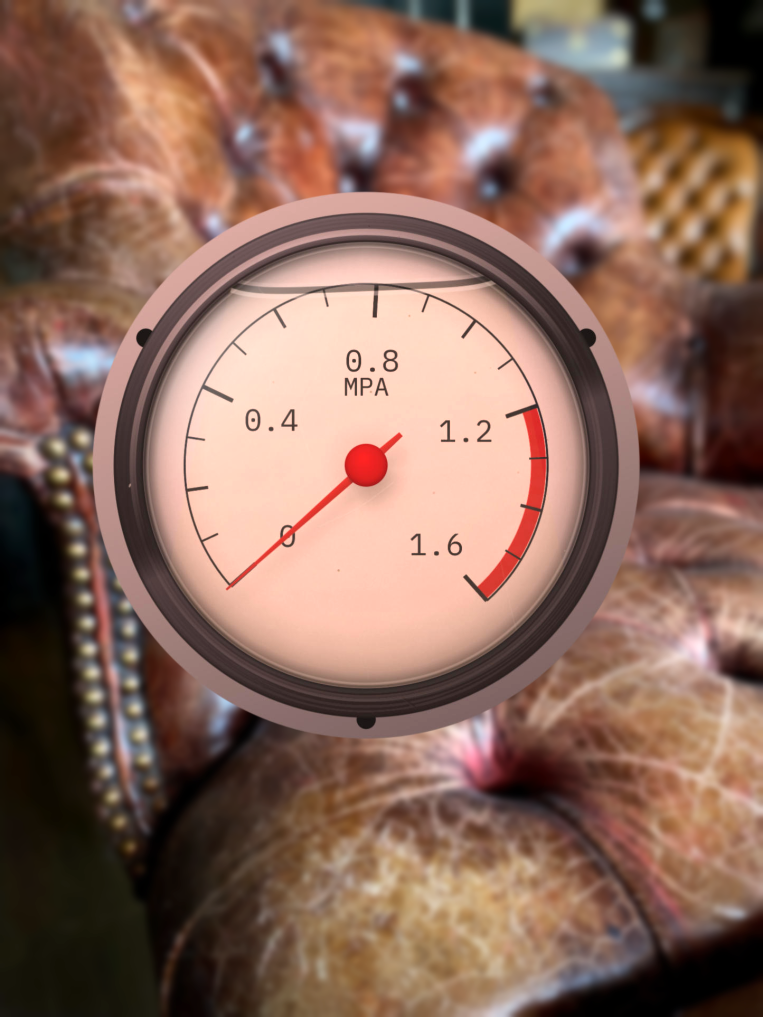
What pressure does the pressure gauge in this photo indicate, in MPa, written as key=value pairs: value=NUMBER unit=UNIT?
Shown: value=0 unit=MPa
